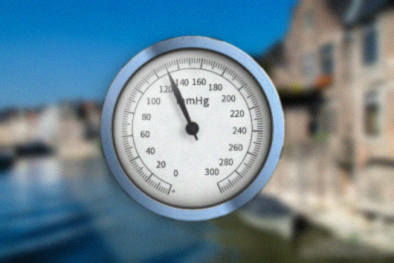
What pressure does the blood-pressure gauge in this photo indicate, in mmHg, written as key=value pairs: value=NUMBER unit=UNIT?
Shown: value=130 unit=mmHg
